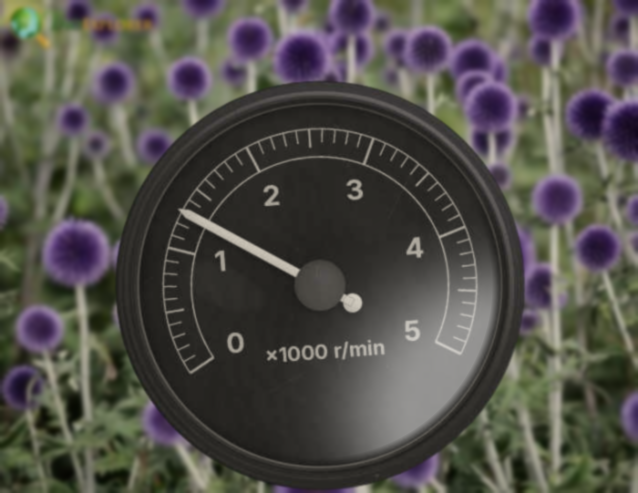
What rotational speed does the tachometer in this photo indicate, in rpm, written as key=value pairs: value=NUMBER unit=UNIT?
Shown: value=1300 unit=rpm
